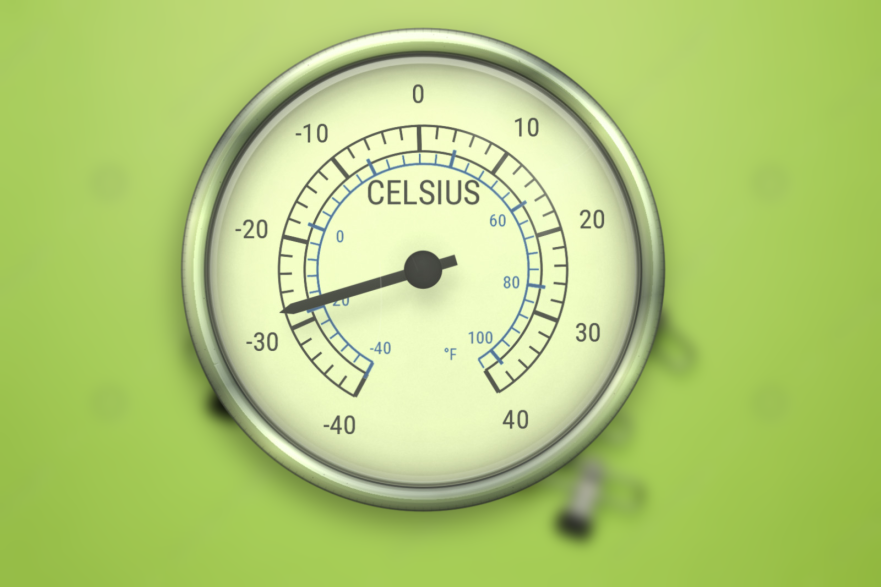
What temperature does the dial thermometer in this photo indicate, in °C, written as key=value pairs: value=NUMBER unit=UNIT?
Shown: value=-28 unit=°C
